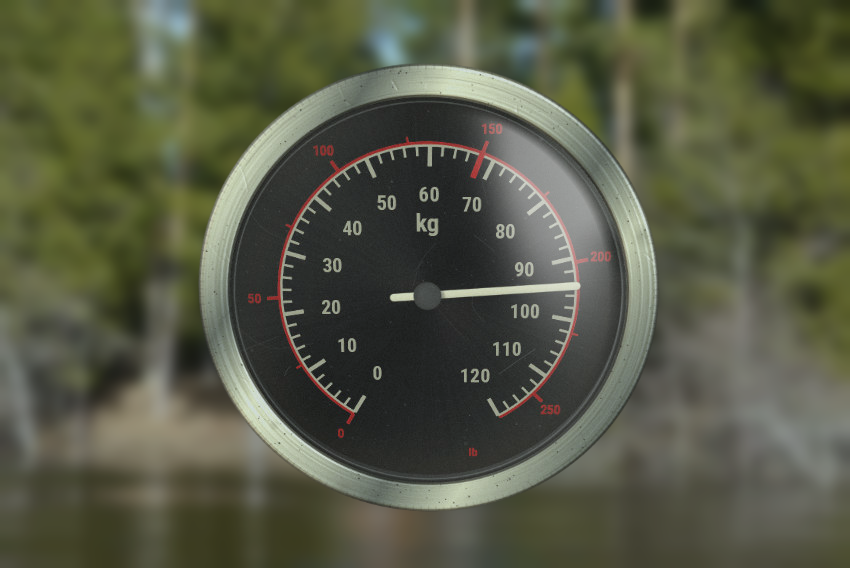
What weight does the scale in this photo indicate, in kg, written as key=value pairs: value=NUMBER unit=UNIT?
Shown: value=94 unit=kg
